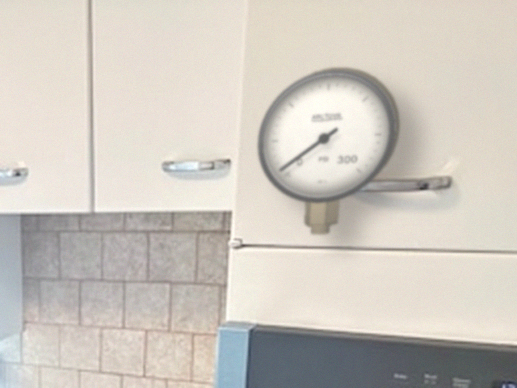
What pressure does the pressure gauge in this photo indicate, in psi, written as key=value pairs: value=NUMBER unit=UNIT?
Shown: value=10 unit=psi
